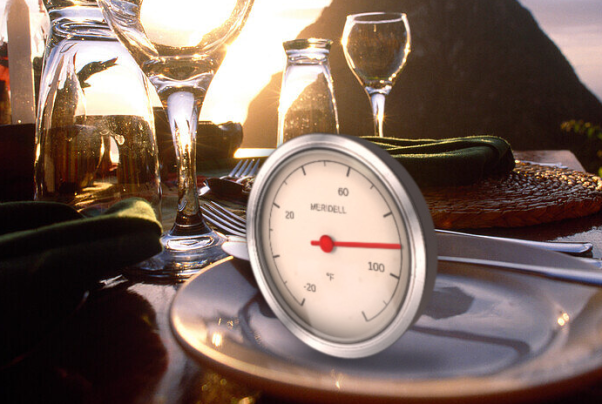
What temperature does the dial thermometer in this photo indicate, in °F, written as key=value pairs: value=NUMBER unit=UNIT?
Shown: value=90 unit=°F
